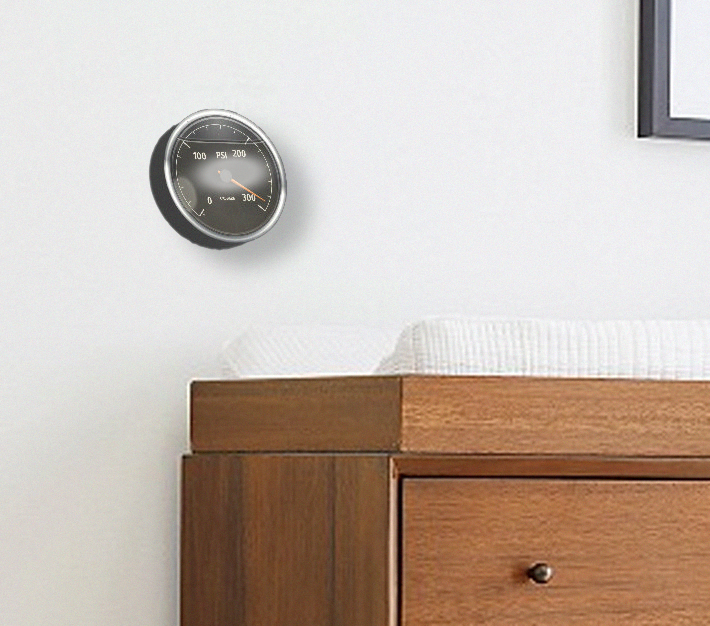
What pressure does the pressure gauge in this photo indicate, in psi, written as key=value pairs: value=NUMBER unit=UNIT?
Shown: value=290 unit=psi
